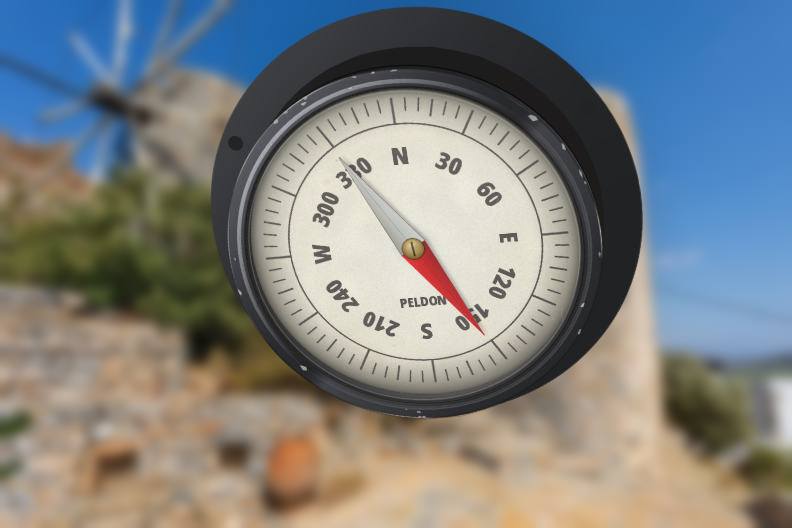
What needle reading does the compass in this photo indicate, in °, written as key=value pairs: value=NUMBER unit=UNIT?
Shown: value=150 unit=°
